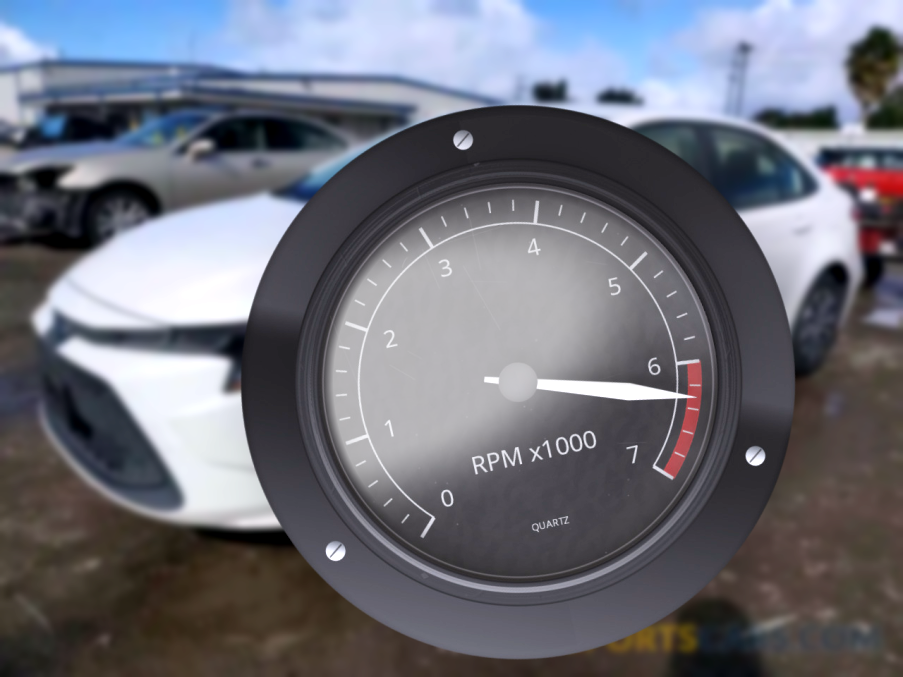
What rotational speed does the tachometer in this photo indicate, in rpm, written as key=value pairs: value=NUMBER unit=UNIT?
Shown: value=6300 unit=rpm
